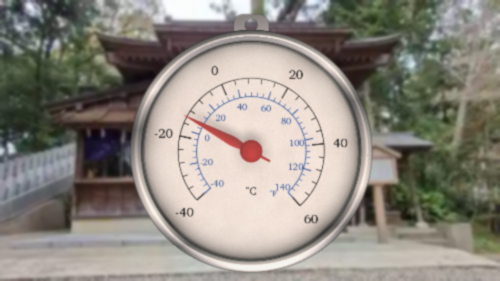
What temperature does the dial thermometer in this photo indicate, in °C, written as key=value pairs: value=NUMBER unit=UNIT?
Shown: value=-14 unit=°C
